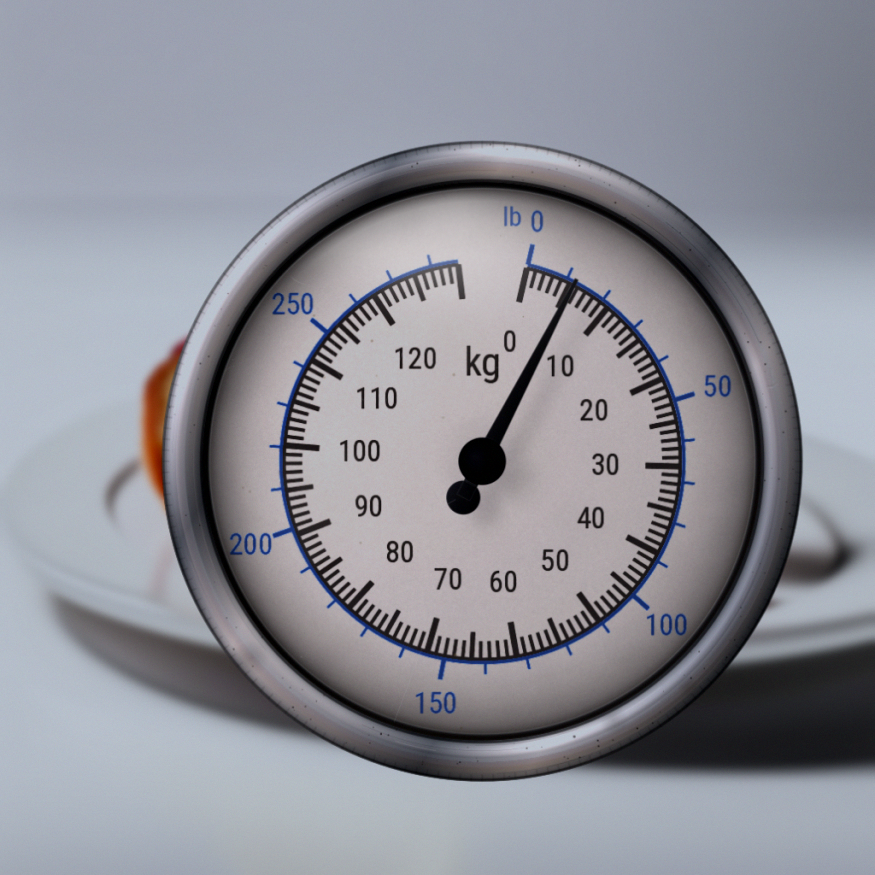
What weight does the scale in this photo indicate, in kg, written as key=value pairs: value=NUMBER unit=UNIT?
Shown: value=5.5 unit=kg
